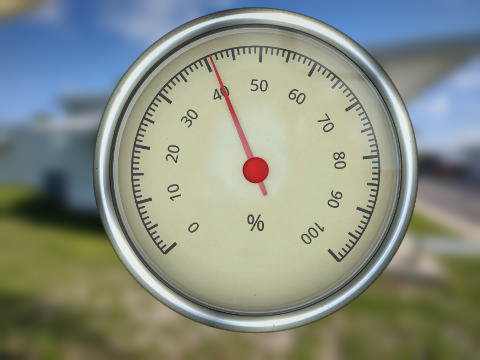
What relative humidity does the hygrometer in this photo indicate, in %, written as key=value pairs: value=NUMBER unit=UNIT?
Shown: value=41 unit=%
